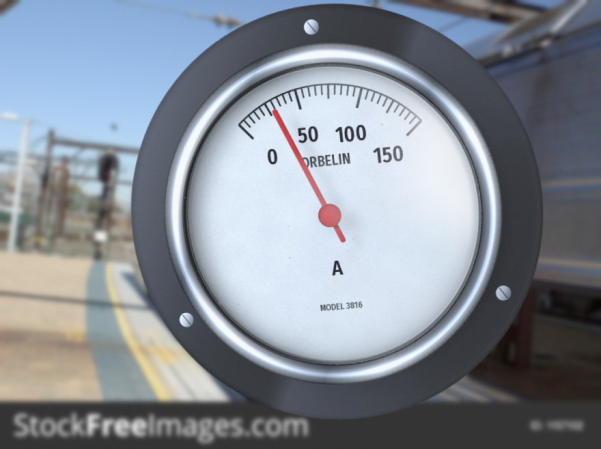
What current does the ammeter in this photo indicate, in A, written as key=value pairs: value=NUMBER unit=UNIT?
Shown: value=30 unit=A
